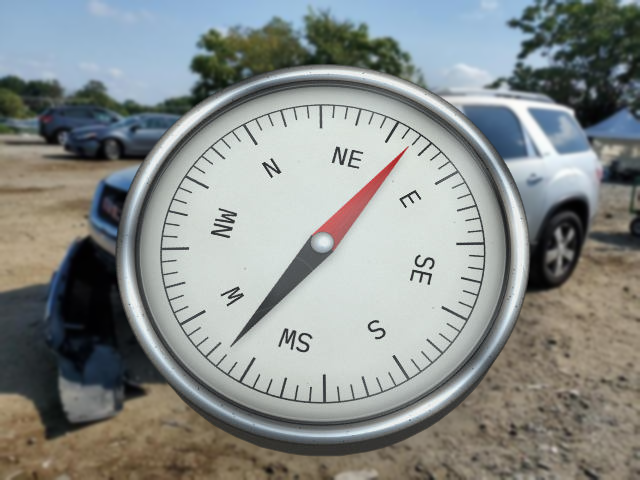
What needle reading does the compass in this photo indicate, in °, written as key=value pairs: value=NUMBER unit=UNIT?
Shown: value=70 unit=°
